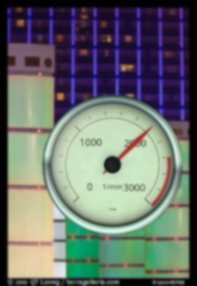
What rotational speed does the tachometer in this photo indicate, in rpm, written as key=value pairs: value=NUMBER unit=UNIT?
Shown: value=2000 unit=rpm
